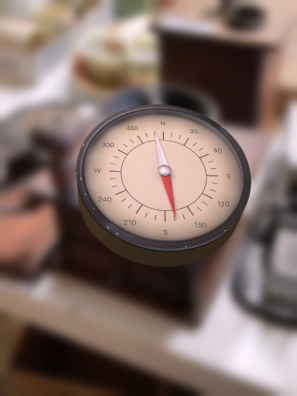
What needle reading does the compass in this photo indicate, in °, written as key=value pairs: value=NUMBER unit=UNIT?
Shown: value=170 unit=°
